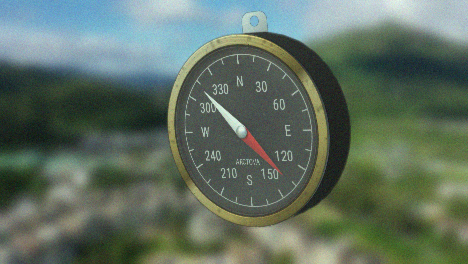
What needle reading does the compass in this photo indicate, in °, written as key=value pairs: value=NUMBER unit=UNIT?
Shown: value=135 unit=°
